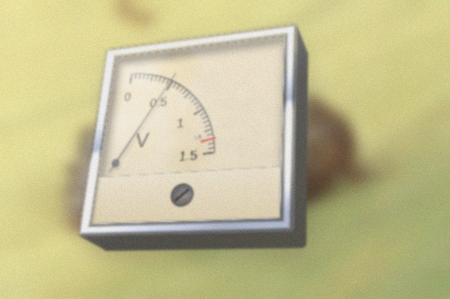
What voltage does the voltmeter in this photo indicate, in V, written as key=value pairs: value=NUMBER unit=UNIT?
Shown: value=0.5 unit=V
